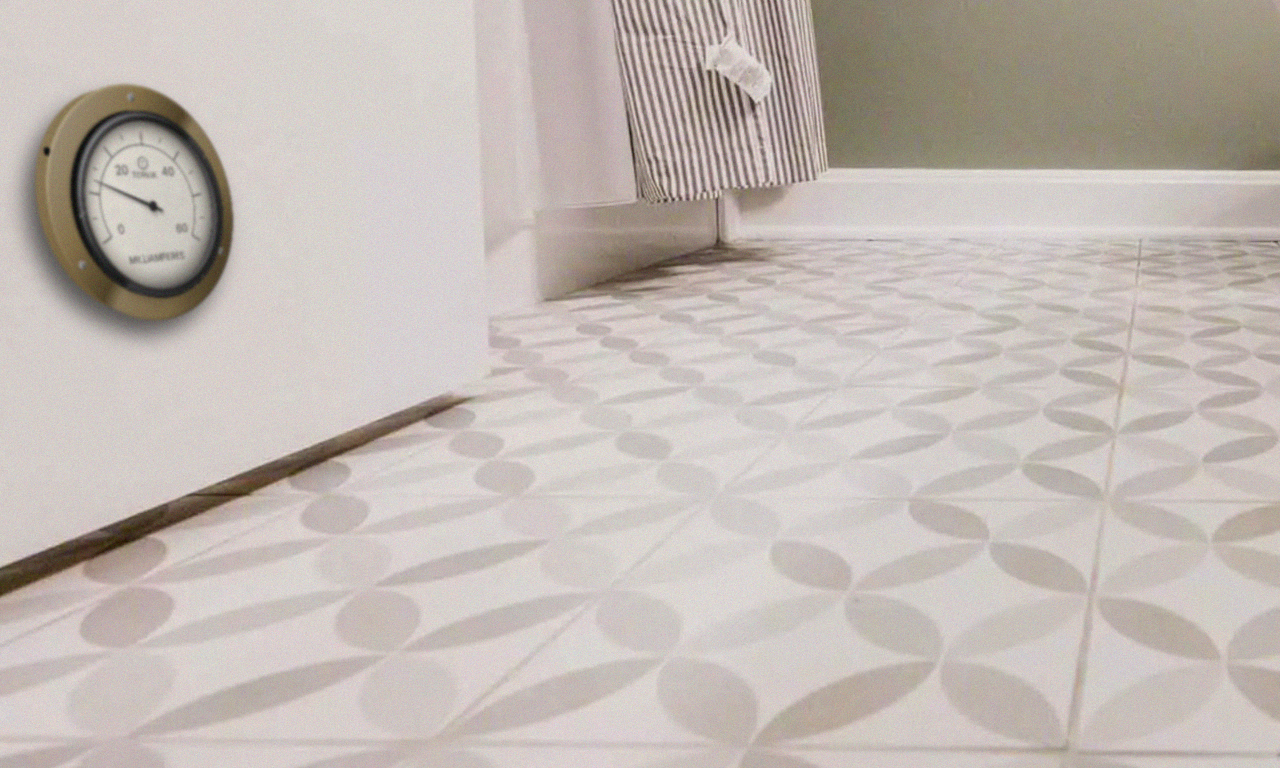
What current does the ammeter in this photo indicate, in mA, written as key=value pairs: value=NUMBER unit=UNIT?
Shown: value=12.5 unit=mA
